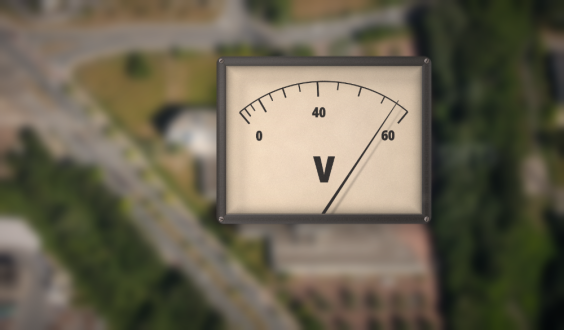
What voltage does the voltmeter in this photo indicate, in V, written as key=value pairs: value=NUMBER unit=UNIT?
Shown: value=57.5 unit=V
